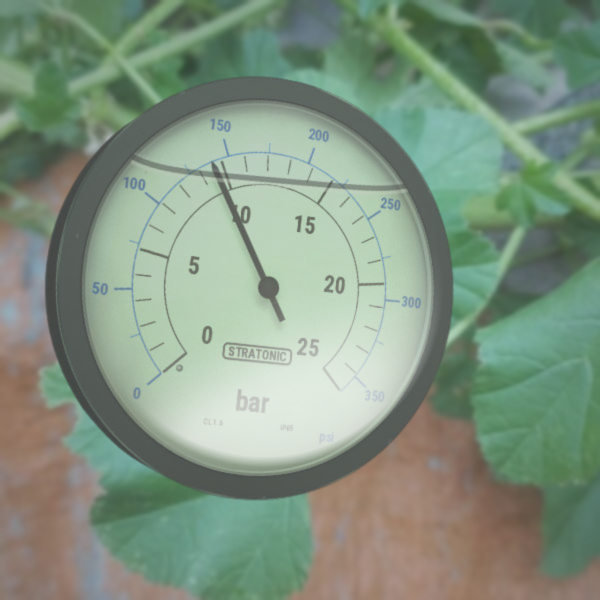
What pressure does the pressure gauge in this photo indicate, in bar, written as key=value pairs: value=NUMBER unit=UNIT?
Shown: value=9.5 unit=bar
